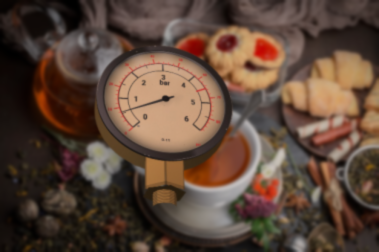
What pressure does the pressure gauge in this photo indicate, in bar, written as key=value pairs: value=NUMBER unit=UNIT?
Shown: value=0.5 unit=bar
